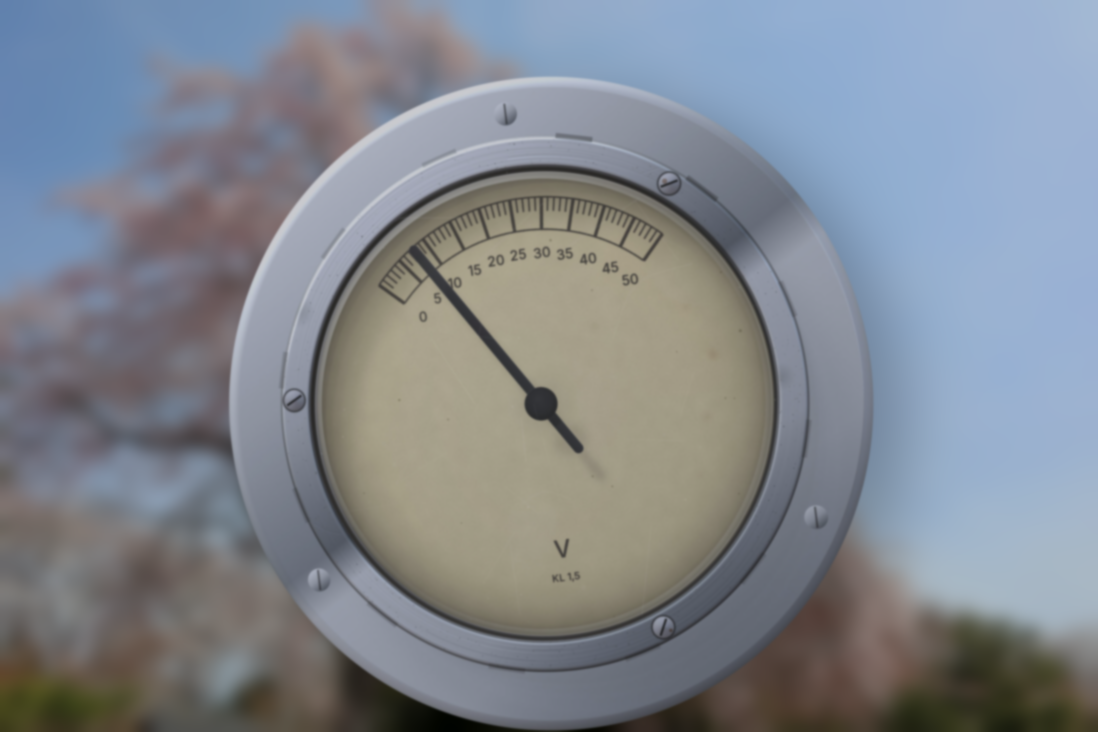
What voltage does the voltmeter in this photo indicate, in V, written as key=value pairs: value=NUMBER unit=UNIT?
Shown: value=8 unit=V
